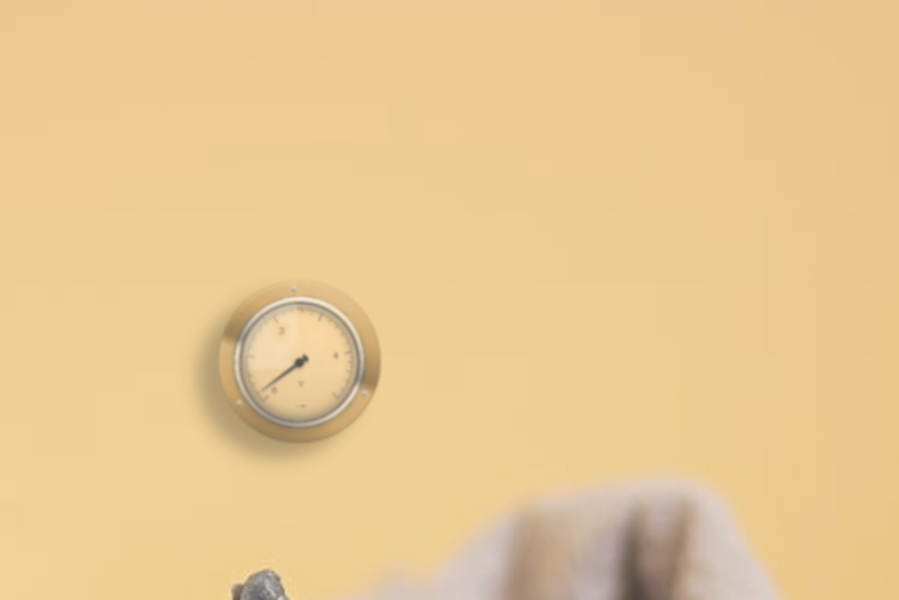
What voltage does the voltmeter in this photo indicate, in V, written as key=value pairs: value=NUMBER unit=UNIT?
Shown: value=0.2 unit=V
